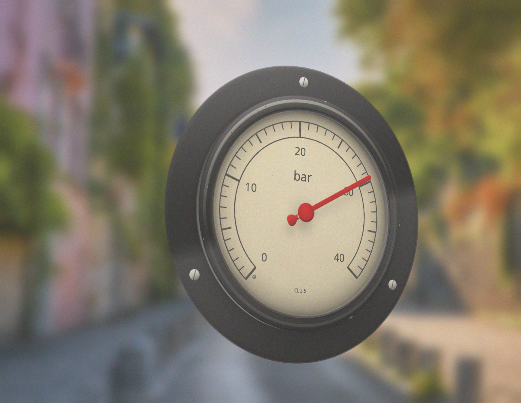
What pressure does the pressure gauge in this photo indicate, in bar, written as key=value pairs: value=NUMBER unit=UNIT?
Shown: value=29.5 unit=bar
